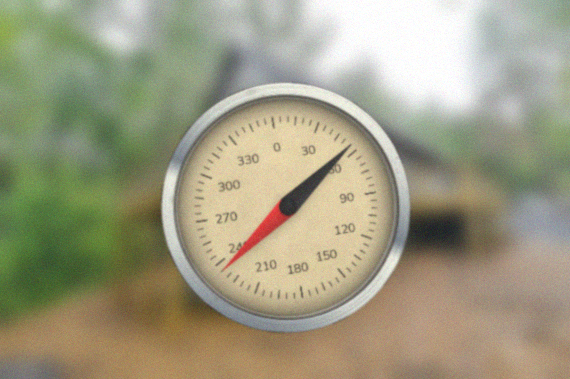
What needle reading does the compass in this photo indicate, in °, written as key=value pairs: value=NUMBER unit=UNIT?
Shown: value=235 unit=°
